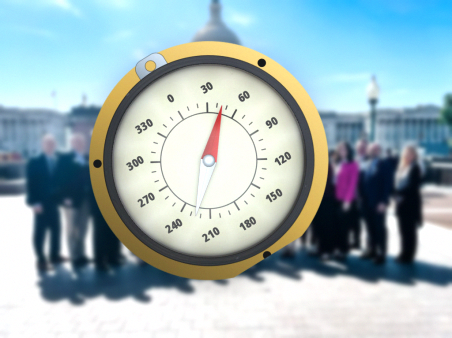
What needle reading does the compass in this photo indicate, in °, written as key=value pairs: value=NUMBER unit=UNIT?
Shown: value=45 unit=°
